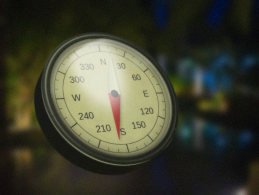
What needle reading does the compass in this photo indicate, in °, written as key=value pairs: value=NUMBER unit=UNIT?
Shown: value=190 unit=°
